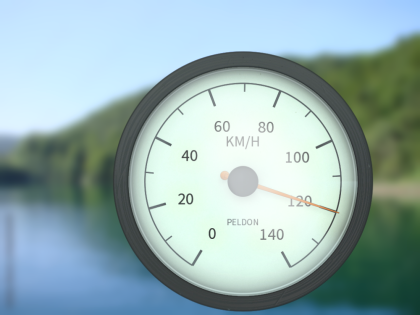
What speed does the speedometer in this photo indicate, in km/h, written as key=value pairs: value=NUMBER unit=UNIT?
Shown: value=120 unit=km/h
